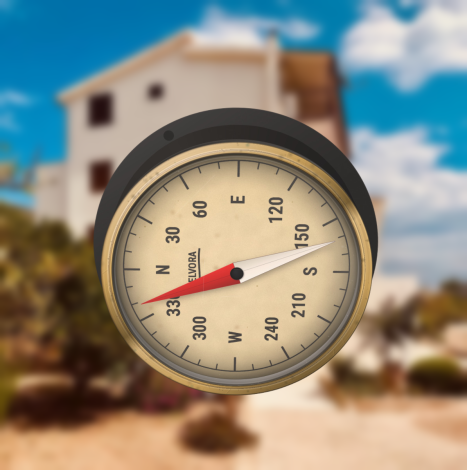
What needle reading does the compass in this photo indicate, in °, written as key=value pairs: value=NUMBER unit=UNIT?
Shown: value=340 unit=°
